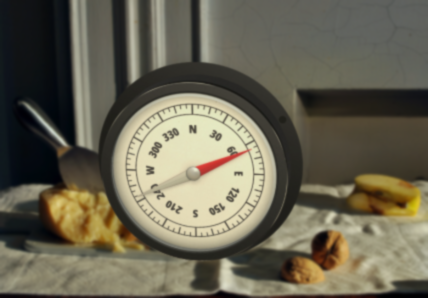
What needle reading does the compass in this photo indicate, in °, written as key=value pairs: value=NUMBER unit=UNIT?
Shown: value=65 unit=°
